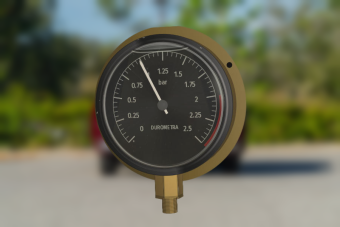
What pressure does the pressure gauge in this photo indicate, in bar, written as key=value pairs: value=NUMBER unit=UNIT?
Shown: value=1 unit=bar
